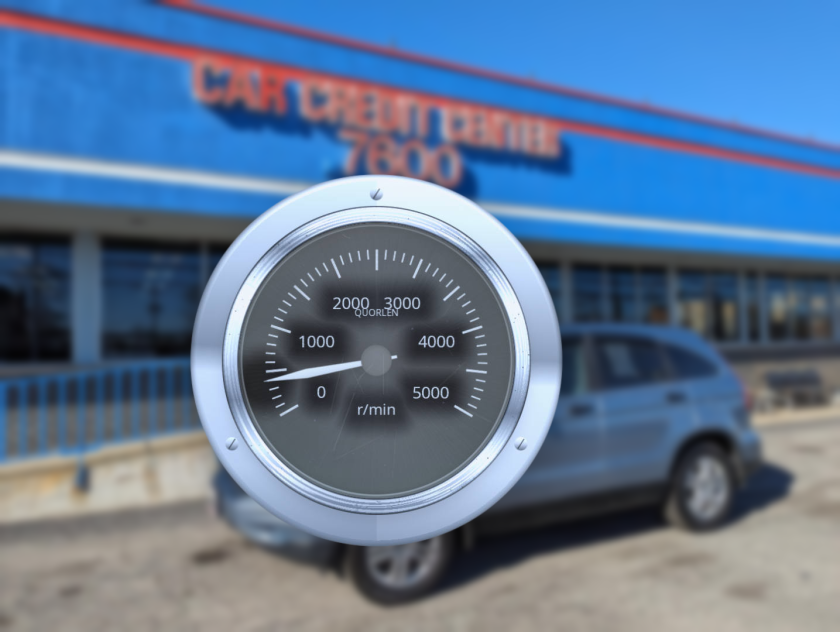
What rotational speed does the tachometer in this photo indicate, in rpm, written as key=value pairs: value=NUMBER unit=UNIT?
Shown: value=400 unit=rpm
